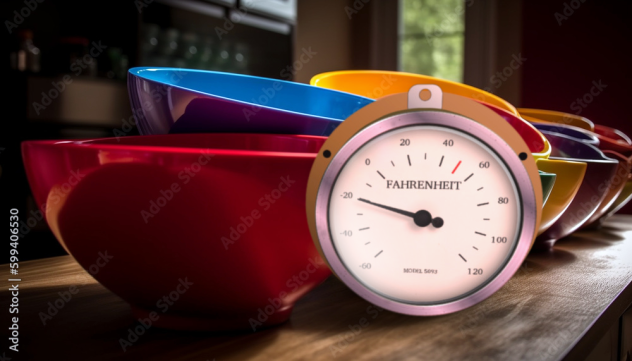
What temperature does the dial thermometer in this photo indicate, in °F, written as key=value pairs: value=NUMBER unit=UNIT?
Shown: value=-20 unit=°F
